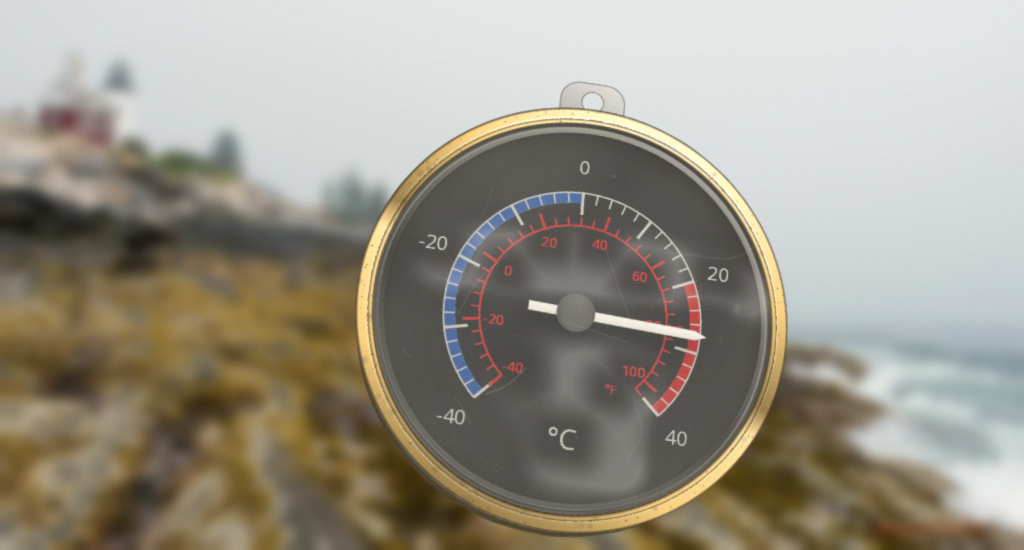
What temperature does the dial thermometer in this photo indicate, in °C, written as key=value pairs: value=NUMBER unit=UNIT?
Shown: value=28 unit=°C
